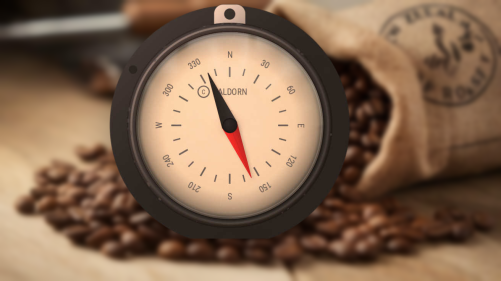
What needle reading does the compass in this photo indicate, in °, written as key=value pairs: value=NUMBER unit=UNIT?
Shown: value=157.5 unit=°
